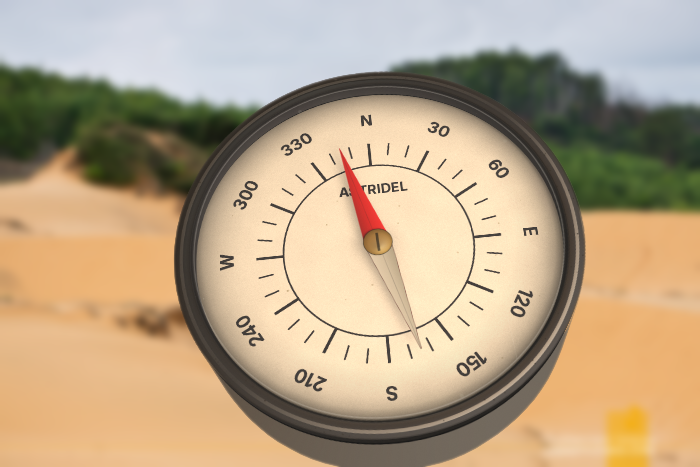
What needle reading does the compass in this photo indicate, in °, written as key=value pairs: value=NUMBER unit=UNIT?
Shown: value=345 unit=°
